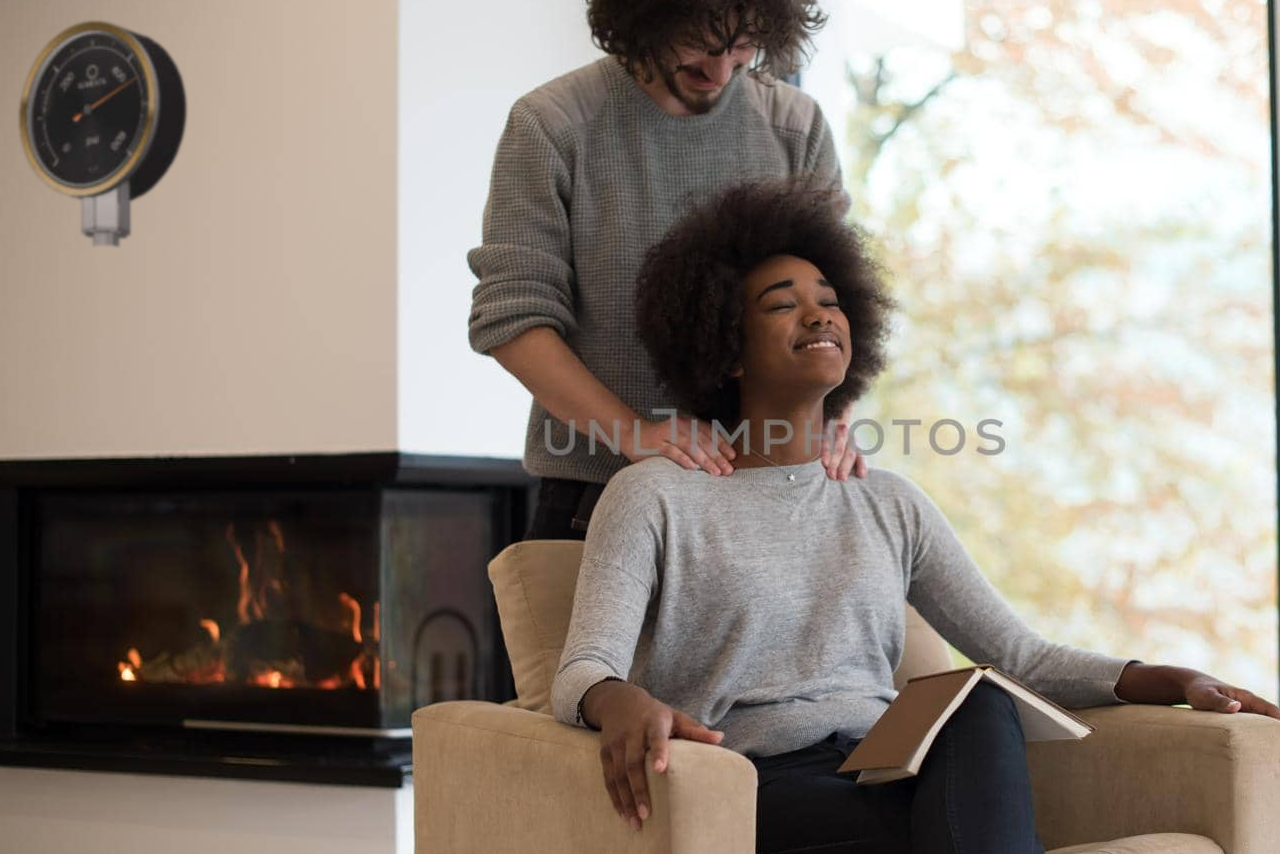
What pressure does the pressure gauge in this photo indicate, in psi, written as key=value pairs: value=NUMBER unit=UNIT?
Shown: value=450 unit=psi
